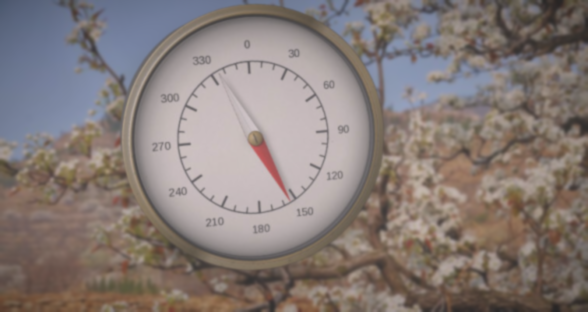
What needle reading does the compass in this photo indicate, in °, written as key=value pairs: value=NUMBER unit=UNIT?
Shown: value=155 unit=°
